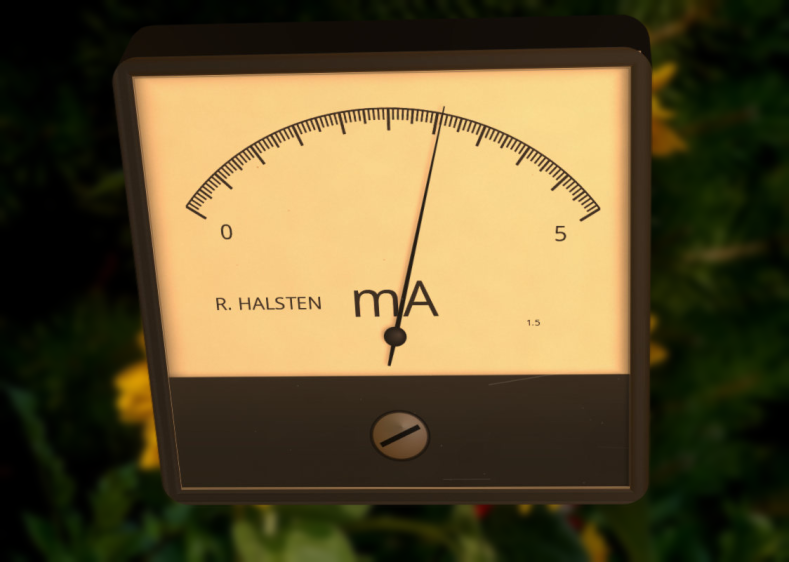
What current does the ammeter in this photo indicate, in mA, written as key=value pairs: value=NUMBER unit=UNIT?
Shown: value=3.05 unit=mA
